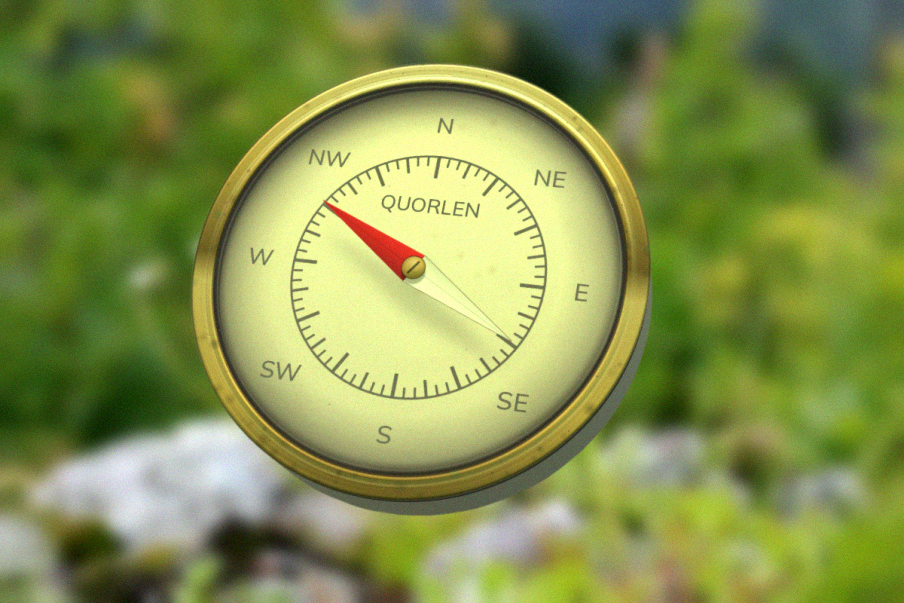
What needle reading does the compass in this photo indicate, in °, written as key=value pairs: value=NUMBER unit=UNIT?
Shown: value=300 unit=°
